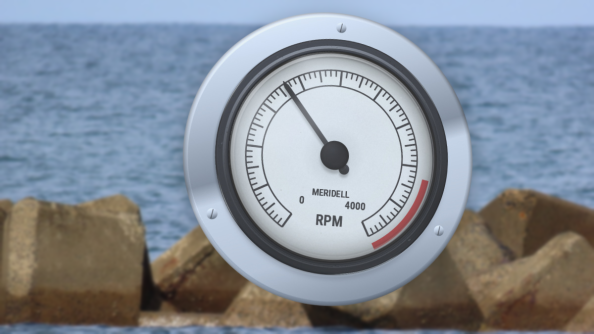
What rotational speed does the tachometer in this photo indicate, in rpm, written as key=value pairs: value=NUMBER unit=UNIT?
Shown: value=1450 unit=rpm
